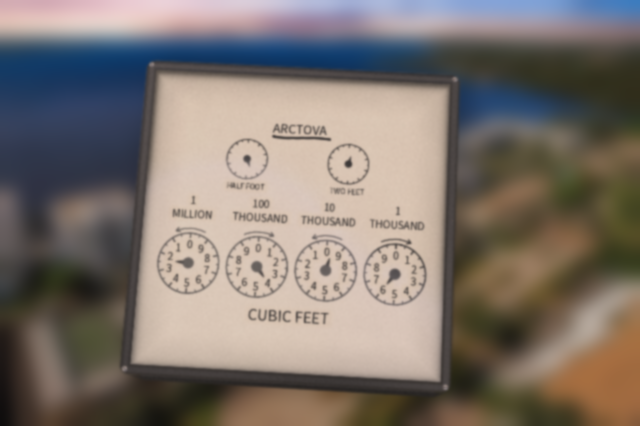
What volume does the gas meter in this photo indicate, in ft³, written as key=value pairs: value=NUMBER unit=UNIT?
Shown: value=239600 unit=ft³
